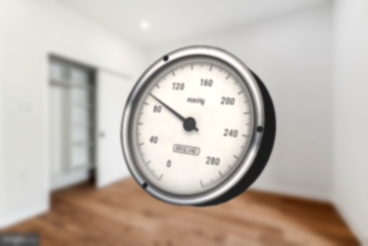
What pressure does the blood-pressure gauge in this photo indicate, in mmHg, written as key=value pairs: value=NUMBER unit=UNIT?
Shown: value=90 unit=mmHg
